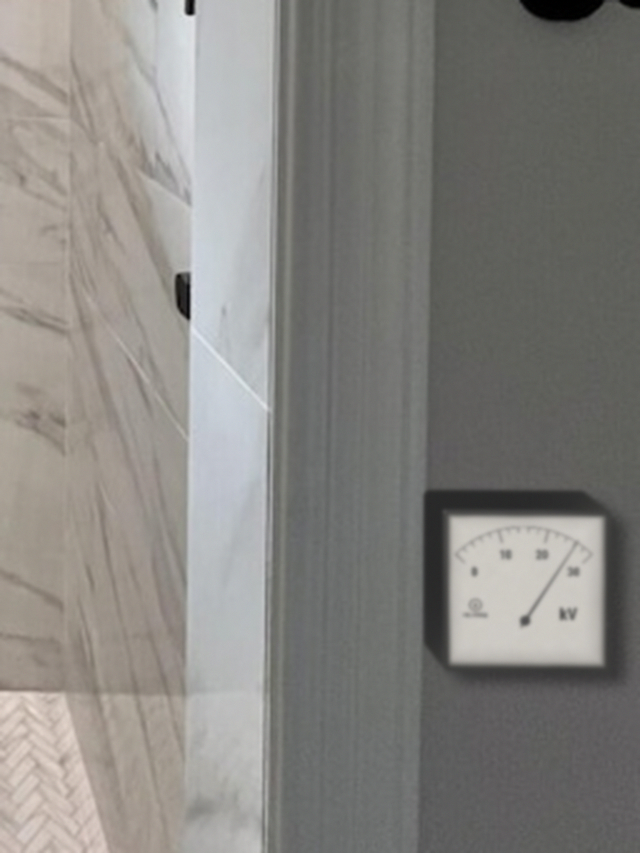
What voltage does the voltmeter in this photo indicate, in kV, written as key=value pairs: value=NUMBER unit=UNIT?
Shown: value=26 unit=kV
